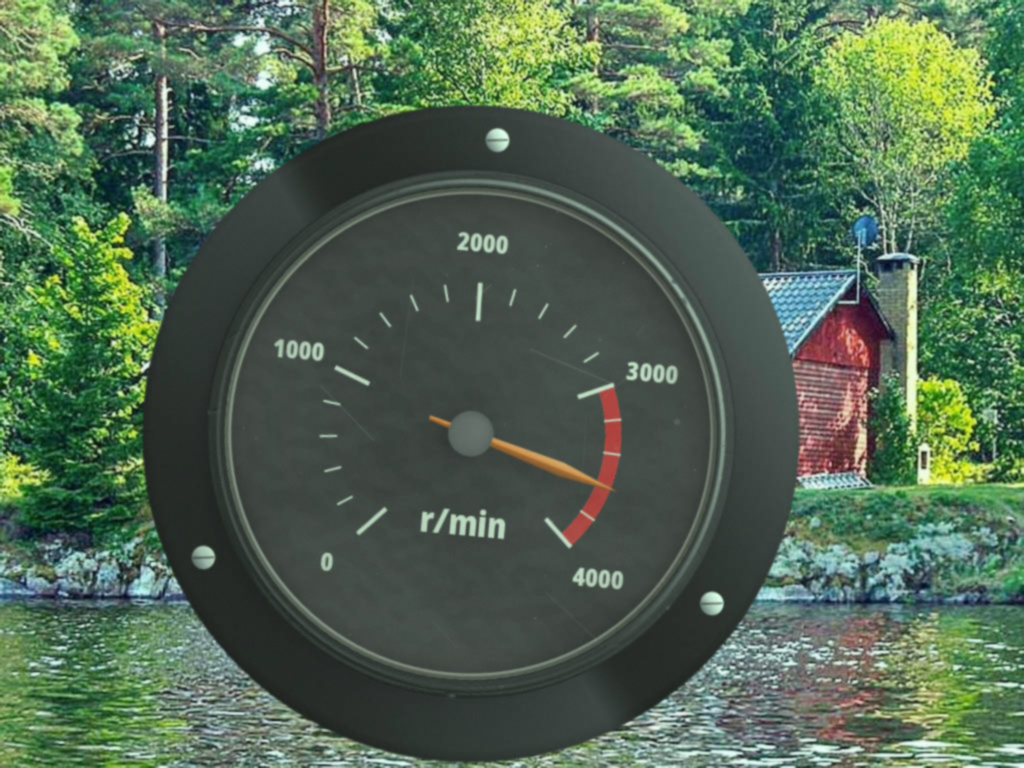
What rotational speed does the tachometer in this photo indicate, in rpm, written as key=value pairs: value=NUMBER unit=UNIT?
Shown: value=3600 unit=rpm
